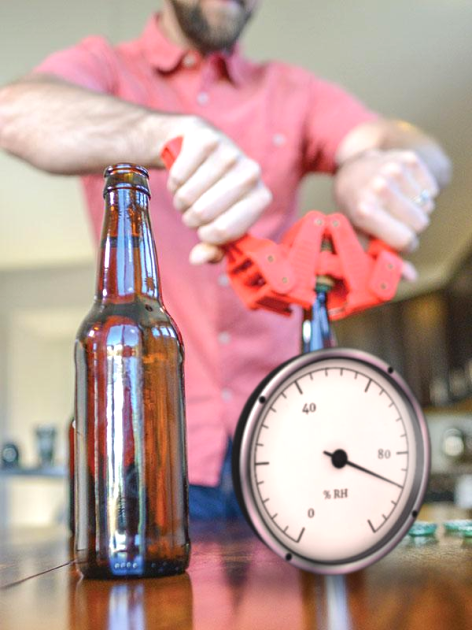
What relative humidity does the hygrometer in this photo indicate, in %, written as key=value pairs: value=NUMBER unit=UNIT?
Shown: value=88 unit=%
